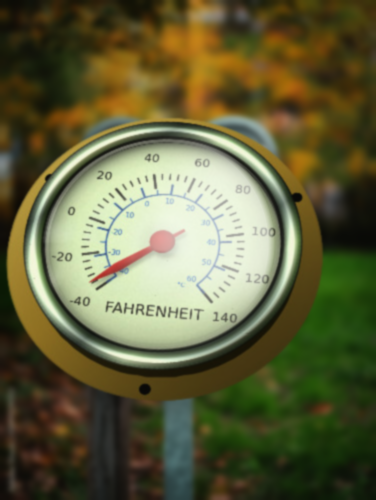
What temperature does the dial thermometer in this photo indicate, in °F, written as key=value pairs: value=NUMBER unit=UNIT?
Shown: value=-36 unit=°F
